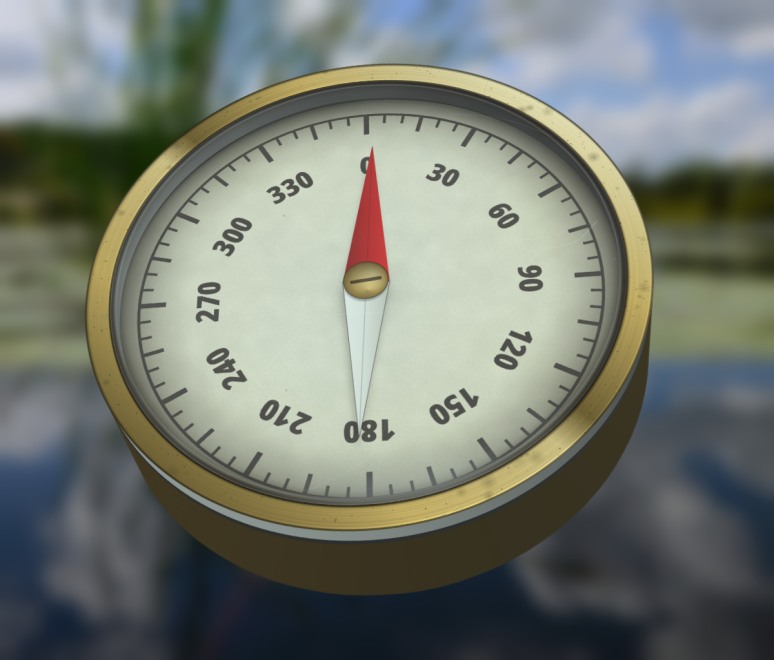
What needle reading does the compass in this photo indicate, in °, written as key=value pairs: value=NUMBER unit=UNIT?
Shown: value=2.5 unit=°
